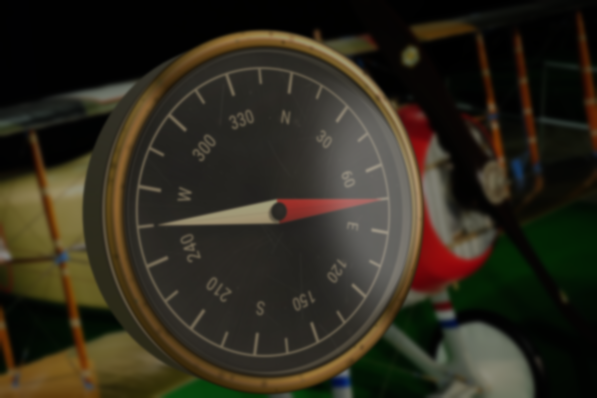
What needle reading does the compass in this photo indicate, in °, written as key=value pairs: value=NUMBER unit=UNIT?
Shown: value=75 unit=°
